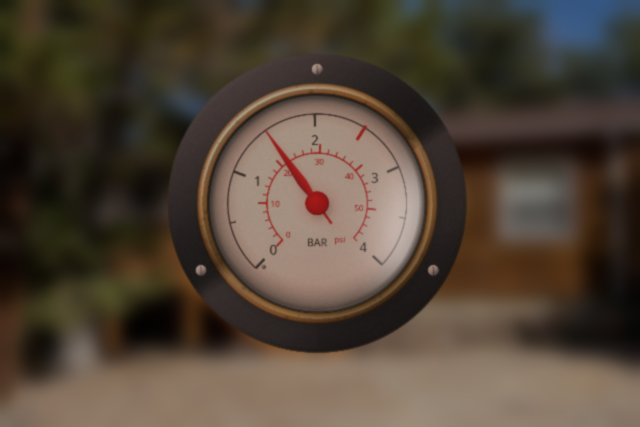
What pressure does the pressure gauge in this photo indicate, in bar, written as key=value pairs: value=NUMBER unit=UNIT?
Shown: value=1.5 unit=bar
